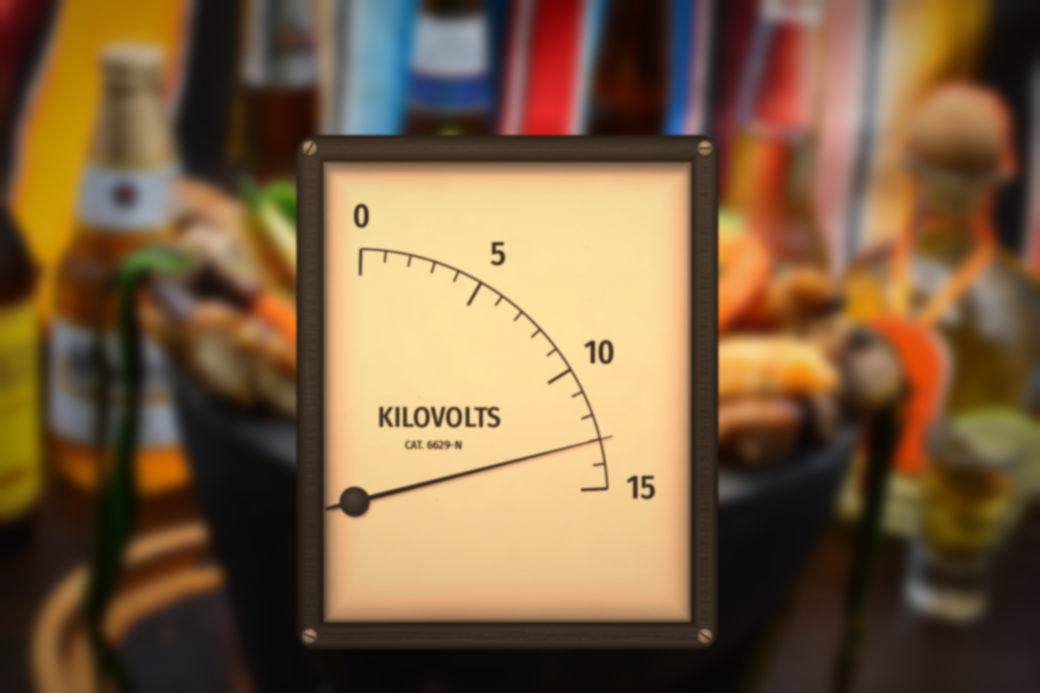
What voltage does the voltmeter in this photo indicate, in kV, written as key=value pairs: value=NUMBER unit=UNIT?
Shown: value=13 unit=kV
